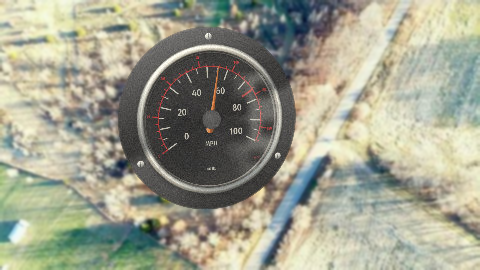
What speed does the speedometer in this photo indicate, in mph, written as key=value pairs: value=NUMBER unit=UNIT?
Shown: value=55 unit=mph
